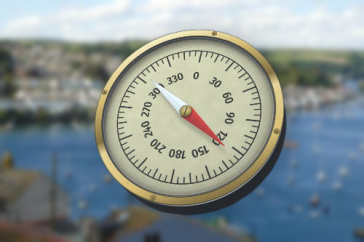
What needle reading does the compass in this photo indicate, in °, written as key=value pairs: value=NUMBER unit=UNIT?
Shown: value=125 unit=°
